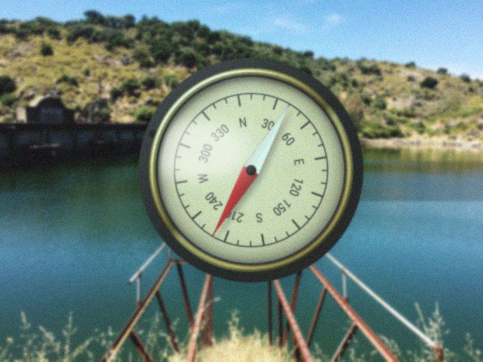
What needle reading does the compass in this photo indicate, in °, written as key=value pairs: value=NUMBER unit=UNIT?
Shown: value=220 unit=°
